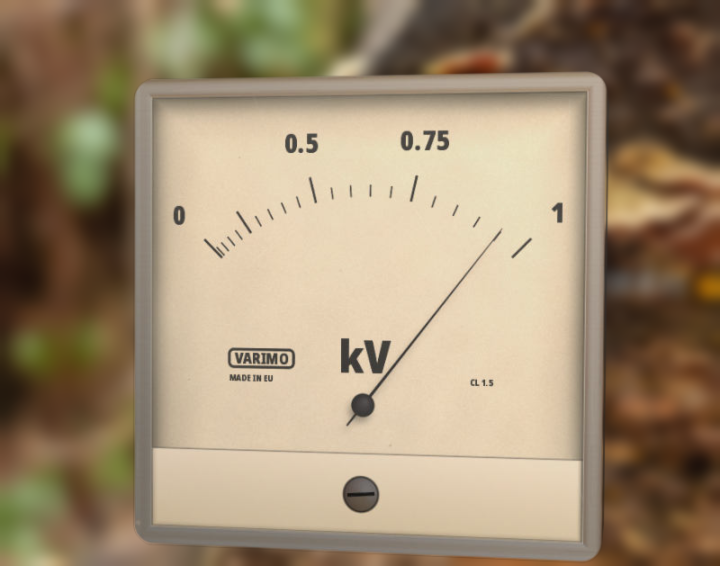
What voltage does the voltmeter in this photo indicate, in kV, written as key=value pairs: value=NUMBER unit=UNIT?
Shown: value=0.95 unit=kV
